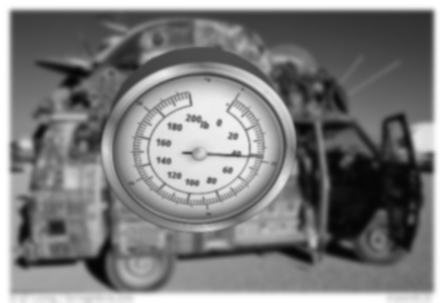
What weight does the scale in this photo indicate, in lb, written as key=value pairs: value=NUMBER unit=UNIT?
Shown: value=40 unit=lb
